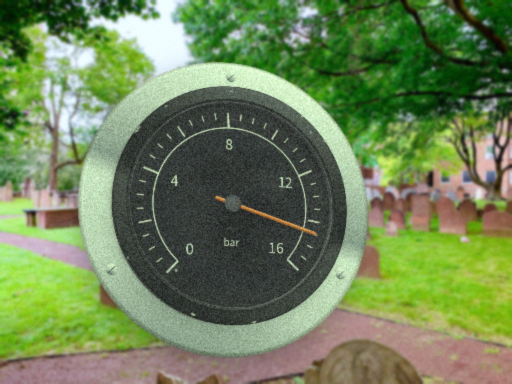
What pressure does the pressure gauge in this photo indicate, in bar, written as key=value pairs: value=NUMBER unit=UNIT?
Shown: value=14.5 unit=bar
